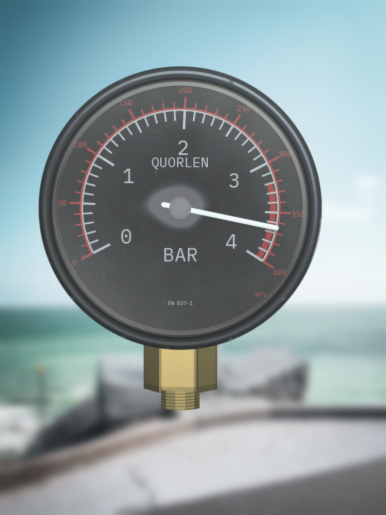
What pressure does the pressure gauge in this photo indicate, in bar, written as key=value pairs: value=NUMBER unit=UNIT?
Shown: value=3.65 unit=bar
